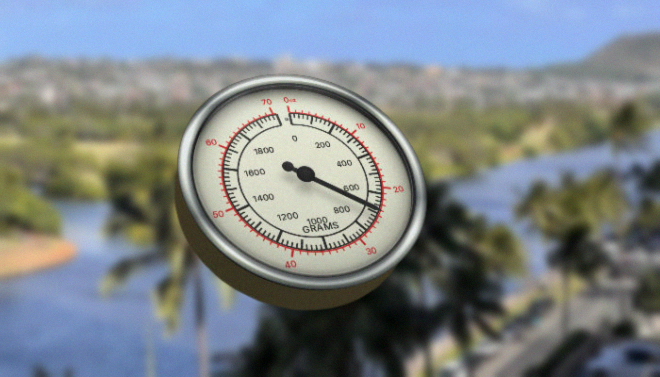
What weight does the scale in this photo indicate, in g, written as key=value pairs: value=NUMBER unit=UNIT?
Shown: value=700 unit=g
